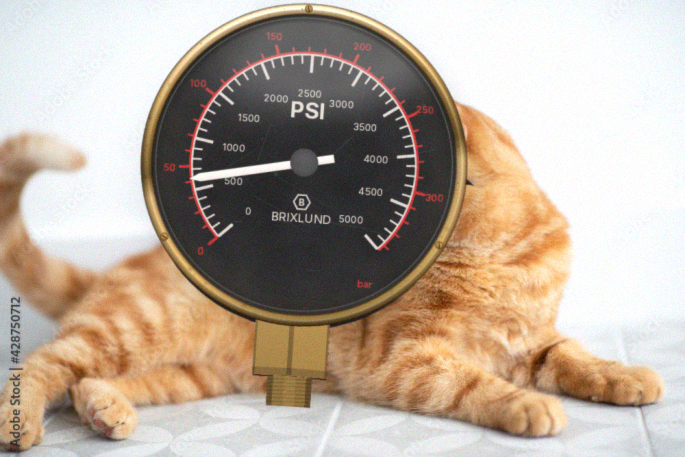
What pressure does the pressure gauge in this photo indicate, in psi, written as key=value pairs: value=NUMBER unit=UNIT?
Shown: value=600 unit=psi
